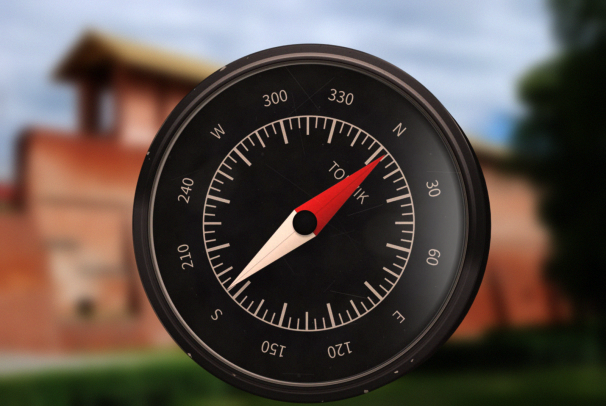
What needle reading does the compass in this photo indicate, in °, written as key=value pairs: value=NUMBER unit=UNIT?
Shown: value=5 unit=°
